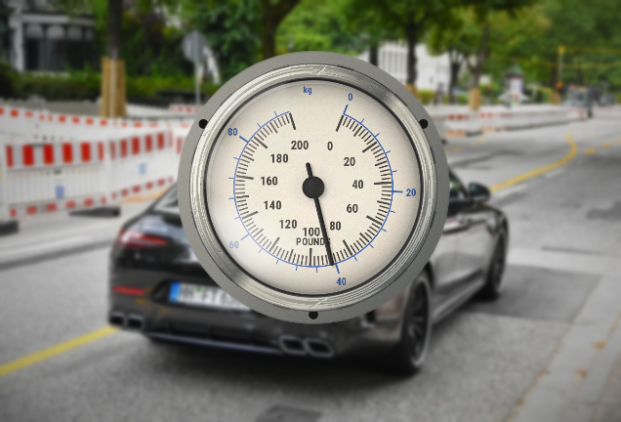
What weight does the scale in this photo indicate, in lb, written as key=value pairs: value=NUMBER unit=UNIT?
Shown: value=90 unit=lb
